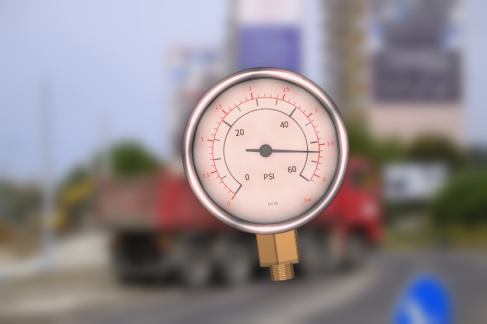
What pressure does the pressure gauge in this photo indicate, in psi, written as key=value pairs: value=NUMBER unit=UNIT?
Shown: value=52.5 unit=psi
